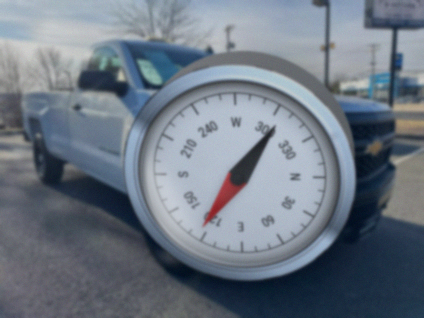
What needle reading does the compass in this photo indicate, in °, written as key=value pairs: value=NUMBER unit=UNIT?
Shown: value=125 unit=°
